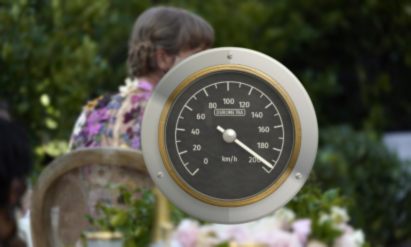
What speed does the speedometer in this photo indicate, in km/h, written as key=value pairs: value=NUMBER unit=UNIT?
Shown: value=195 unit=km/h
